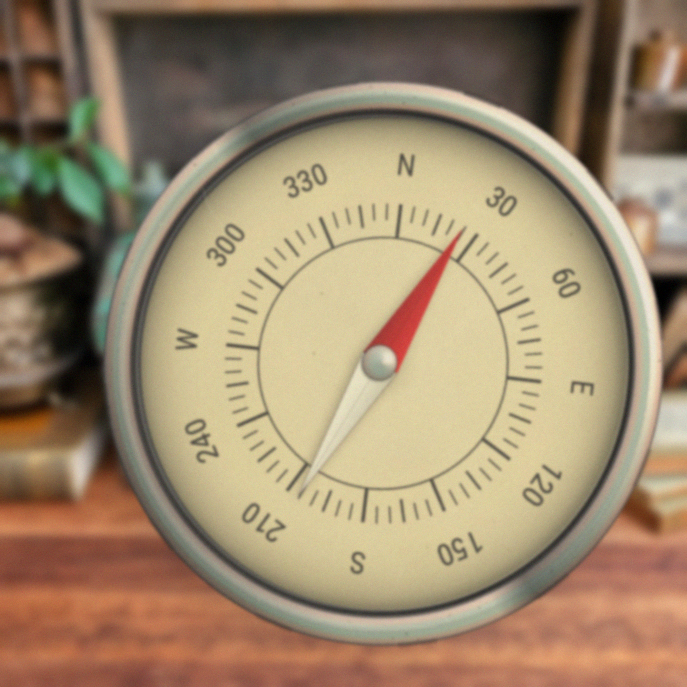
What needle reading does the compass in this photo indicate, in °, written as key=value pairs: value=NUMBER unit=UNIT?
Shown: value=25 unit=°
